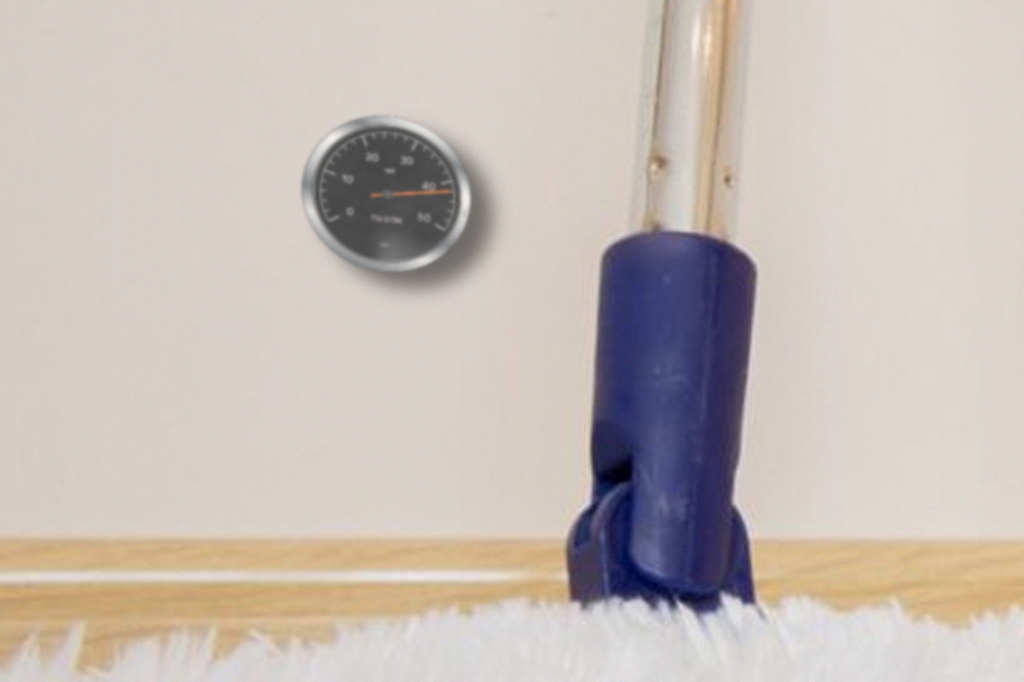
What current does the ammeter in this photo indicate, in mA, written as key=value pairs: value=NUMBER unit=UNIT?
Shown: value=42 unit=mA
